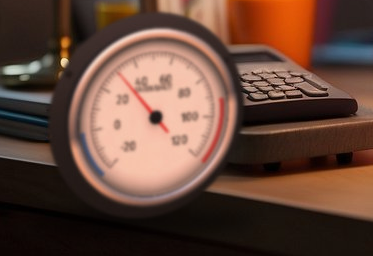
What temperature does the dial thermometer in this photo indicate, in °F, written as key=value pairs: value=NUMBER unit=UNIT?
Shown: value=30 unit=°F
